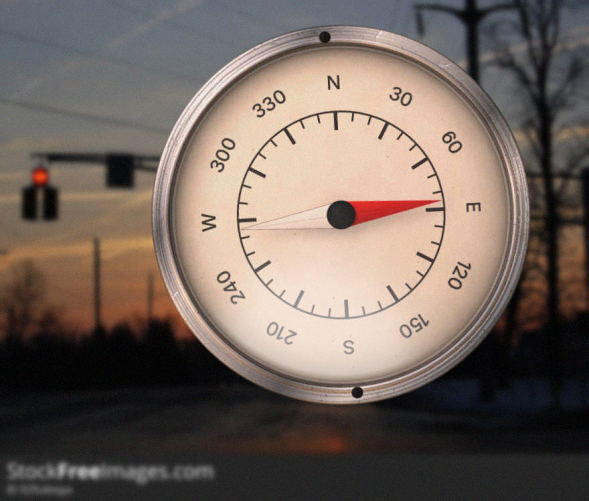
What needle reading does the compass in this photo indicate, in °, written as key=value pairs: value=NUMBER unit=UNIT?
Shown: value=85 unit=°
